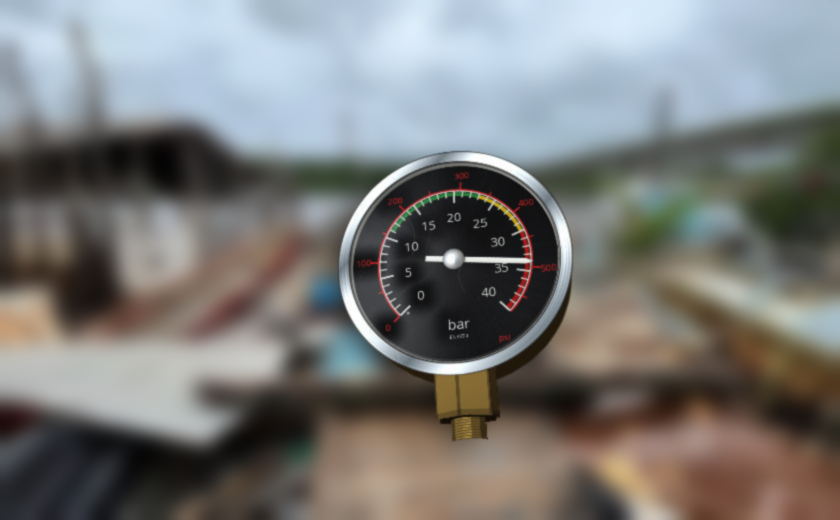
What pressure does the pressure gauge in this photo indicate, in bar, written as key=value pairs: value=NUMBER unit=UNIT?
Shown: value=34 unit=bar
